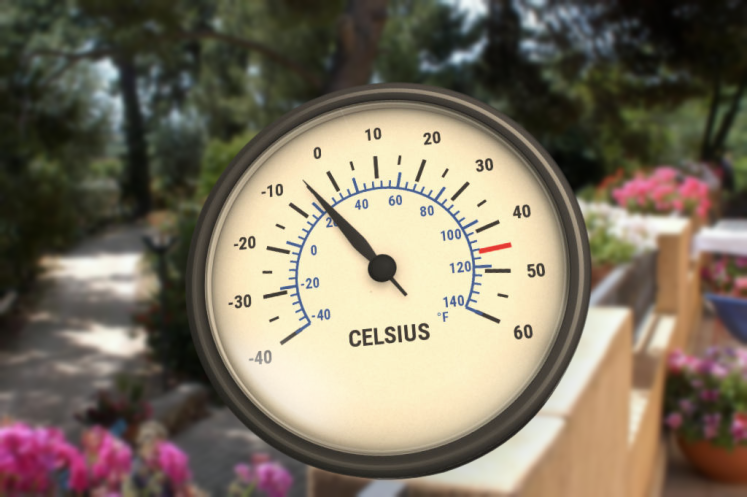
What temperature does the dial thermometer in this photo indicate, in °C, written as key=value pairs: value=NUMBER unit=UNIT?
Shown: value=-5 unit=°C
